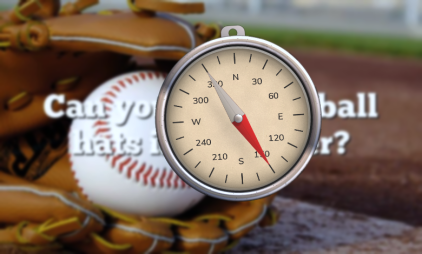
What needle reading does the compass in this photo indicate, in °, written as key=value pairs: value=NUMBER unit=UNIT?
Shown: value=150 unit=°
